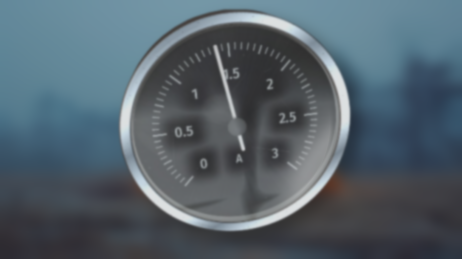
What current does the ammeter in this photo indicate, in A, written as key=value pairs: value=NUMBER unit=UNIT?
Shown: value=1.4 unit=A
